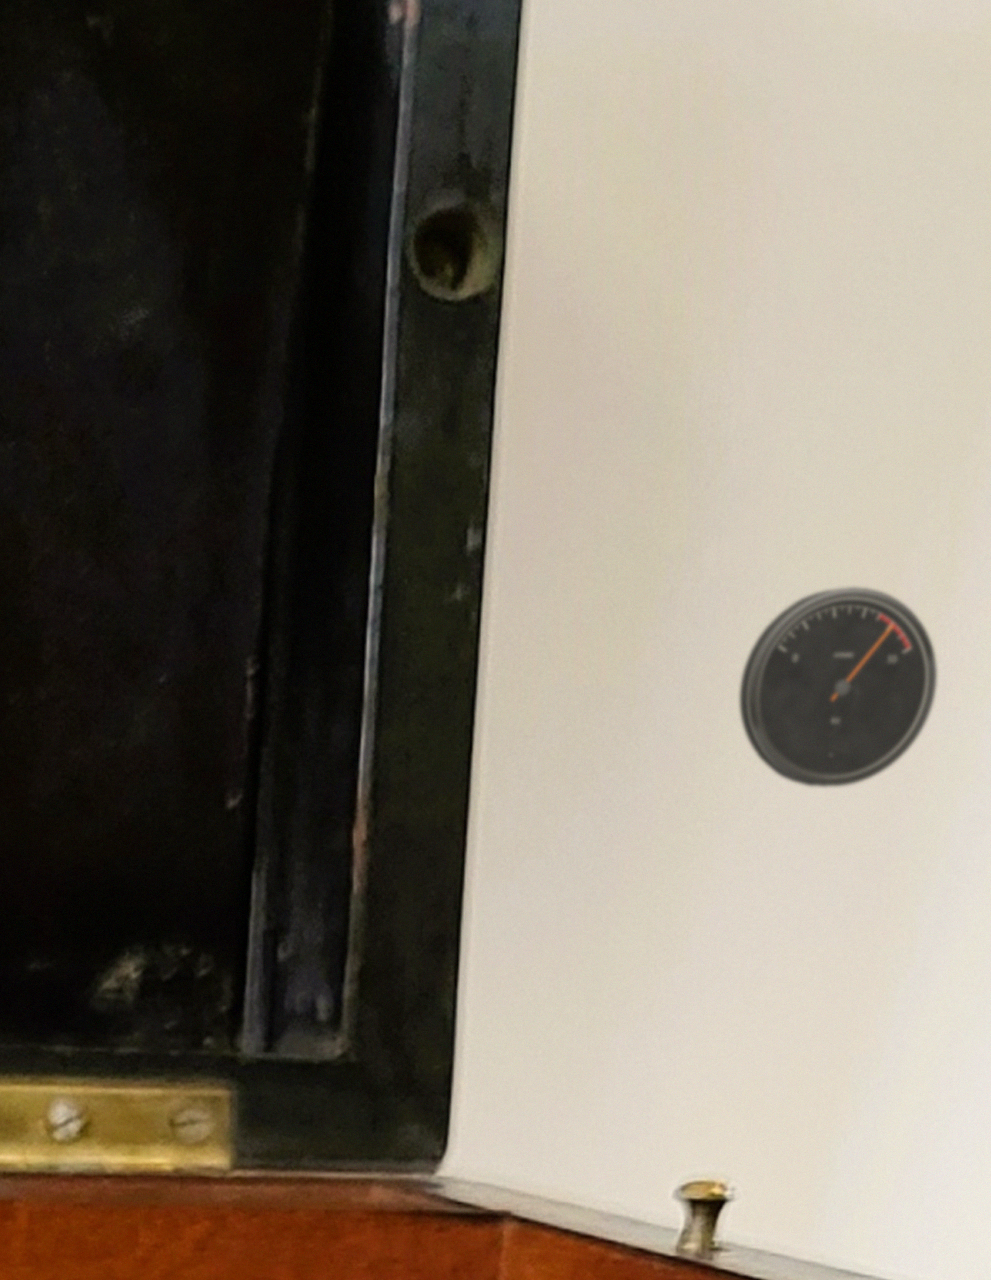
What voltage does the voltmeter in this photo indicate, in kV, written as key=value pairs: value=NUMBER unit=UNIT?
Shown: value=8 unit=kV
